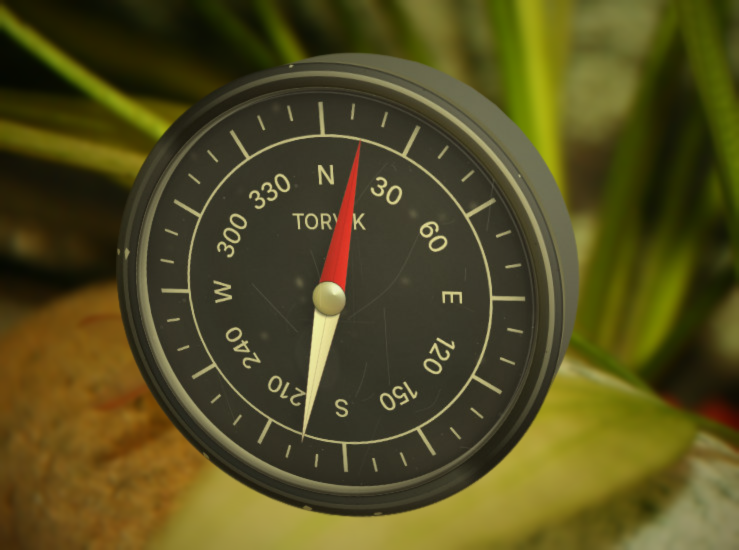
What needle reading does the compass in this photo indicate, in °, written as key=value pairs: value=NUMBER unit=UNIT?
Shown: value=15 unit=°
